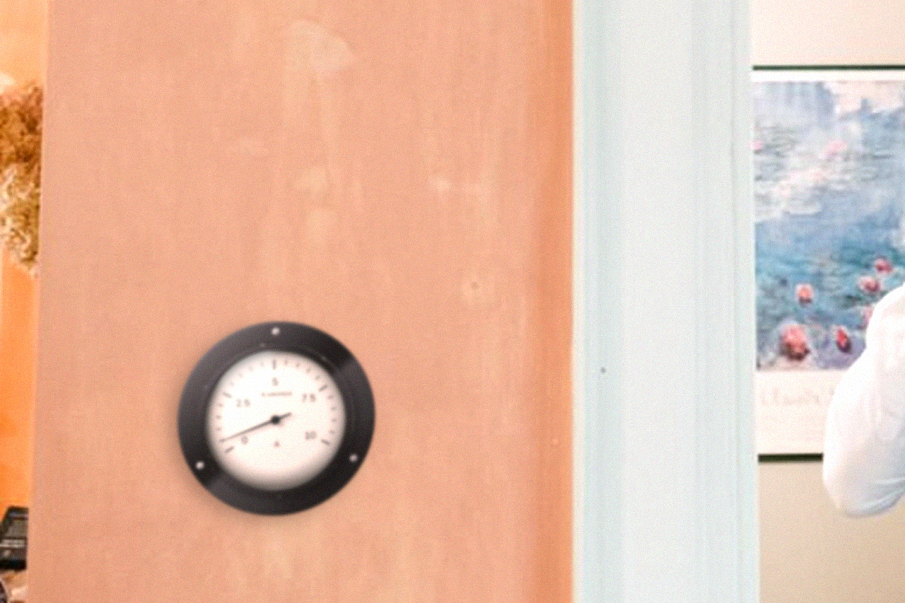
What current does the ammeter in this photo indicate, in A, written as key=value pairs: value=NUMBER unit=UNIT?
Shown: value=0.5 unit=A
